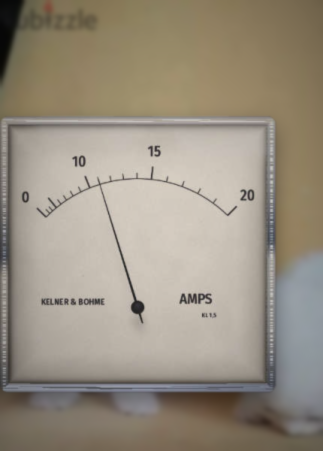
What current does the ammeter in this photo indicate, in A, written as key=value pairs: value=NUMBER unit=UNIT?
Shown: value=11 unit=A
